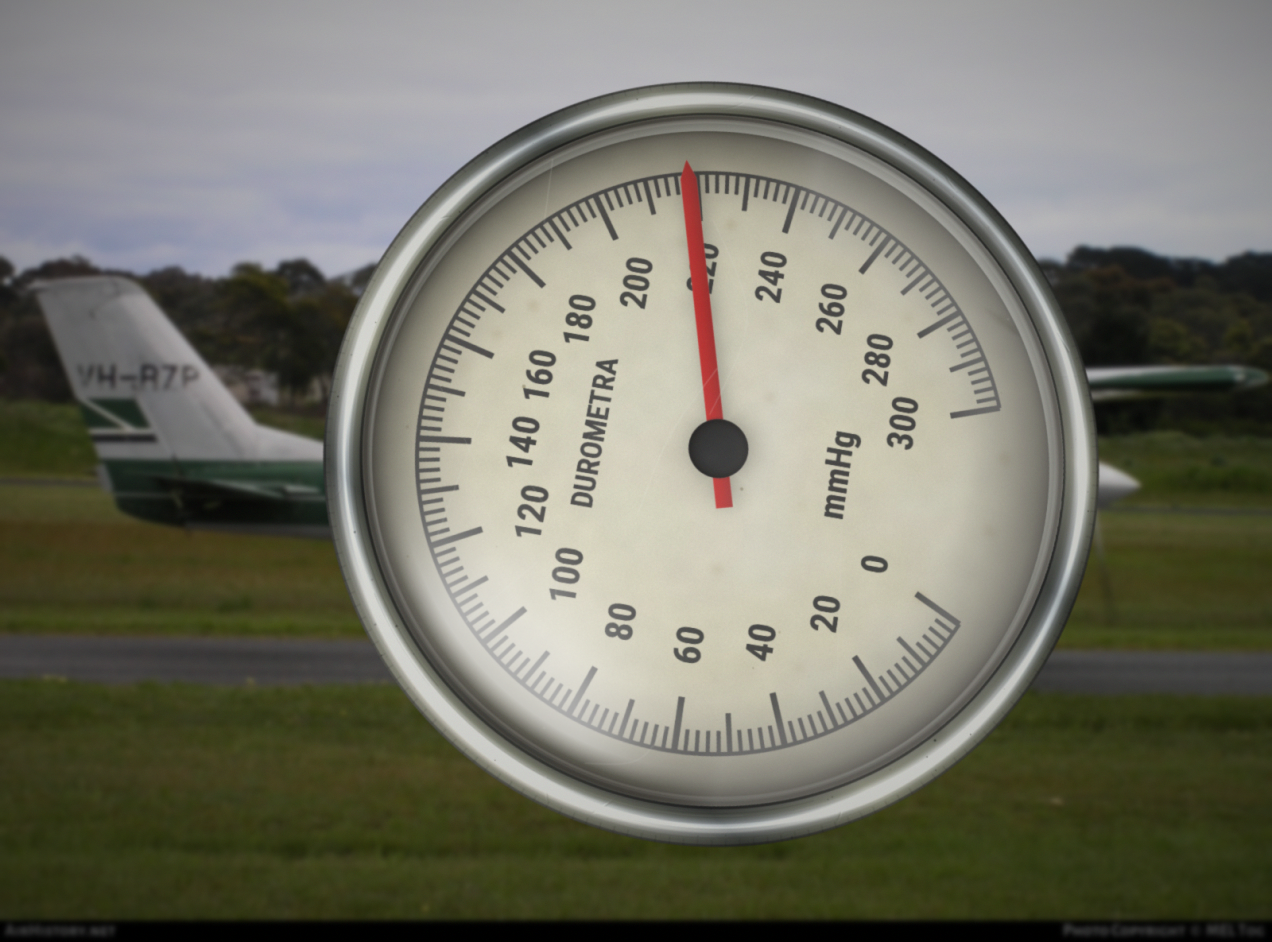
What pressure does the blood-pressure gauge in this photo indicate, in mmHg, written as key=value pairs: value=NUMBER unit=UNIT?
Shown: value=218 unit=mmHg
